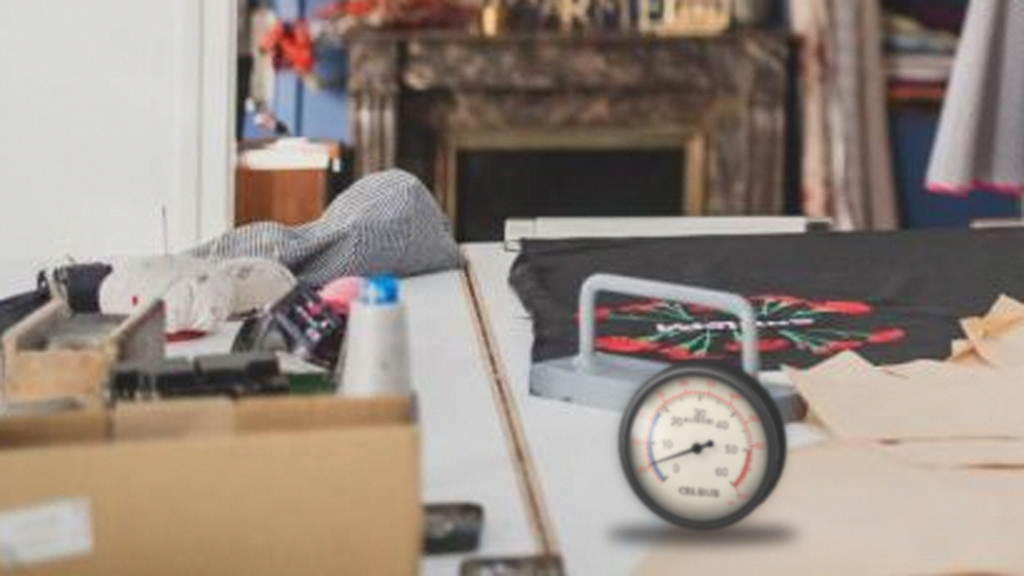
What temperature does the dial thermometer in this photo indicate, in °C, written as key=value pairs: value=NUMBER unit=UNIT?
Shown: value=5 unit=°C
